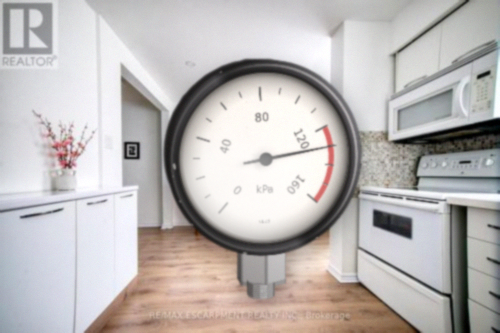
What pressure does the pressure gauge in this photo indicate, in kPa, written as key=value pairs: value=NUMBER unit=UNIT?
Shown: value=130 unit=kPa
